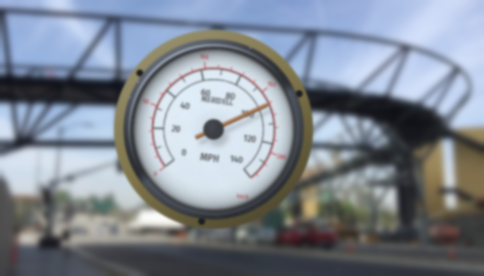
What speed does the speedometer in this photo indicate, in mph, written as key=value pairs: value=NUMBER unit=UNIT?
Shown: value=100 unit=mph
